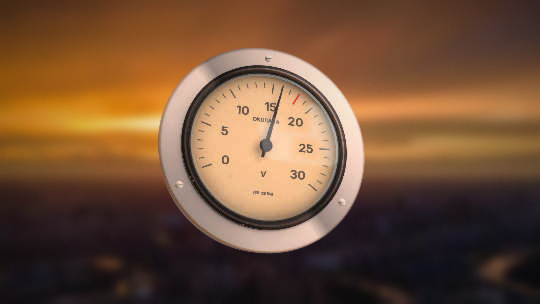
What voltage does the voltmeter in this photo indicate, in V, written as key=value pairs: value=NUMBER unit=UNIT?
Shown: value=16 unit=V
